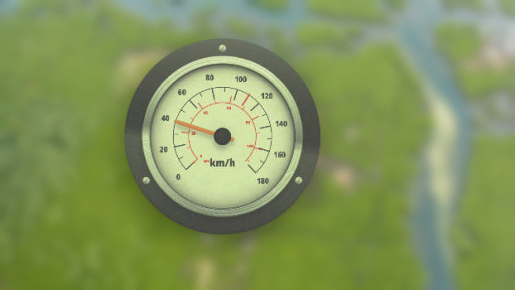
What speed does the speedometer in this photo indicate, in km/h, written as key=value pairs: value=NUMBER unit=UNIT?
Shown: value=40 unit=km/h
